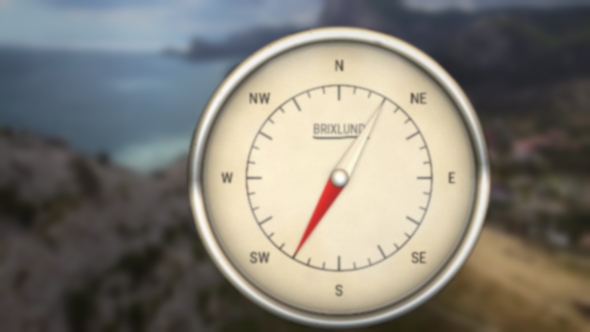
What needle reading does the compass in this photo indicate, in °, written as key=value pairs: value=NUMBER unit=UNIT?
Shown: value=210 unit=°
